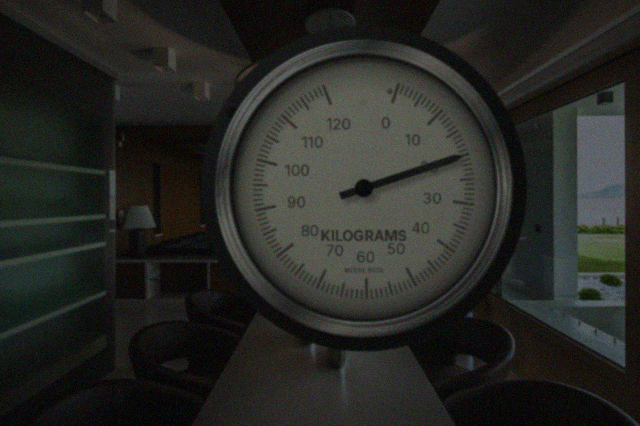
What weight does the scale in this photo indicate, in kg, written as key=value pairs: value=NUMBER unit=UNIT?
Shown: value=20 unit=kg
